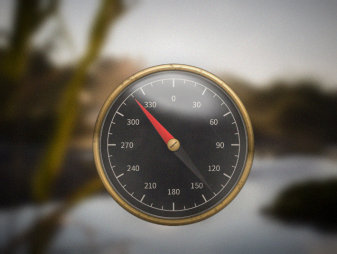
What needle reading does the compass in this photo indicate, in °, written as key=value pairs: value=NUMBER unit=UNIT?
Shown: value=320 unit=°
